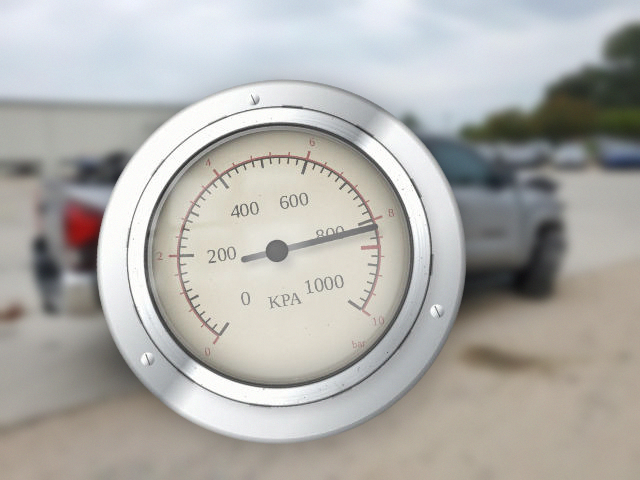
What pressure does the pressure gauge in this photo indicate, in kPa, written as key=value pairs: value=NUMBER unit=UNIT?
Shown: value=820 unit=kPa
